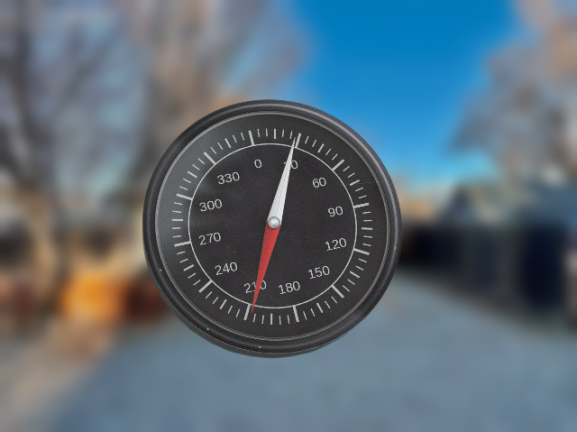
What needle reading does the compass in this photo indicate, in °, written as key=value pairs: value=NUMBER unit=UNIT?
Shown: value=207.5 unit=°
